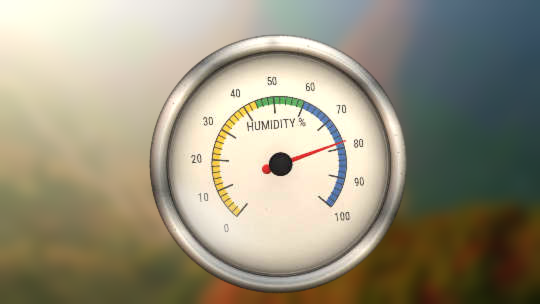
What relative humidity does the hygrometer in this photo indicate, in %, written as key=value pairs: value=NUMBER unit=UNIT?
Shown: value=78 unit=%
